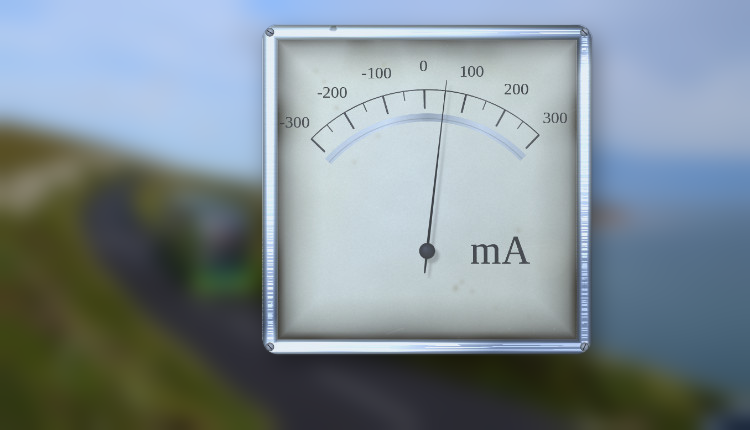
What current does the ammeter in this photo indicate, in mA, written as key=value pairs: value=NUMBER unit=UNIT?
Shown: value=50 unit=mA
